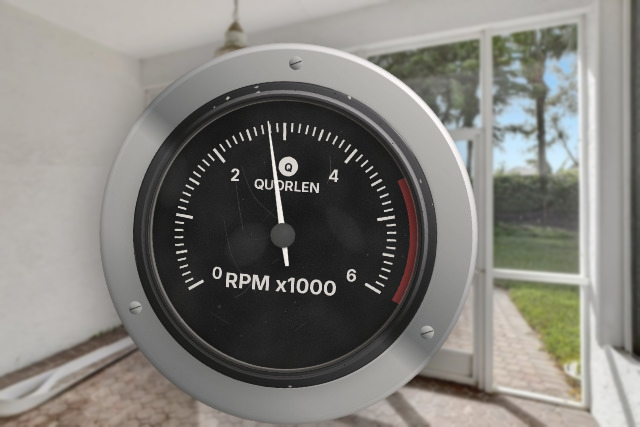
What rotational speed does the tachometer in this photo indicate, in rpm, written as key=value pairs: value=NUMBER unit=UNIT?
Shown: value=2800 unit=rpm
